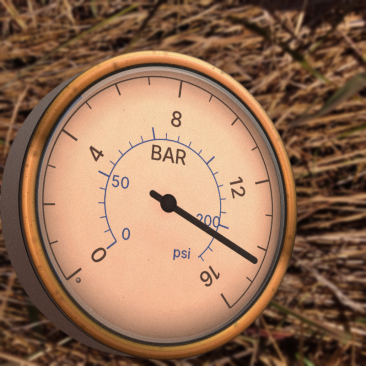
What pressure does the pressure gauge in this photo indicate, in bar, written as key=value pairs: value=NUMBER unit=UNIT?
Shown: value=14.5 unit=bar
